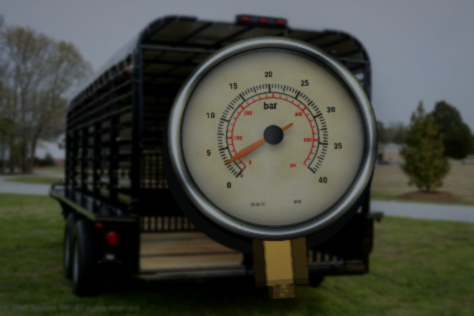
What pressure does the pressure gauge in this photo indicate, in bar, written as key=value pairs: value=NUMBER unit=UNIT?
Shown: value=2.5 unit=bar
